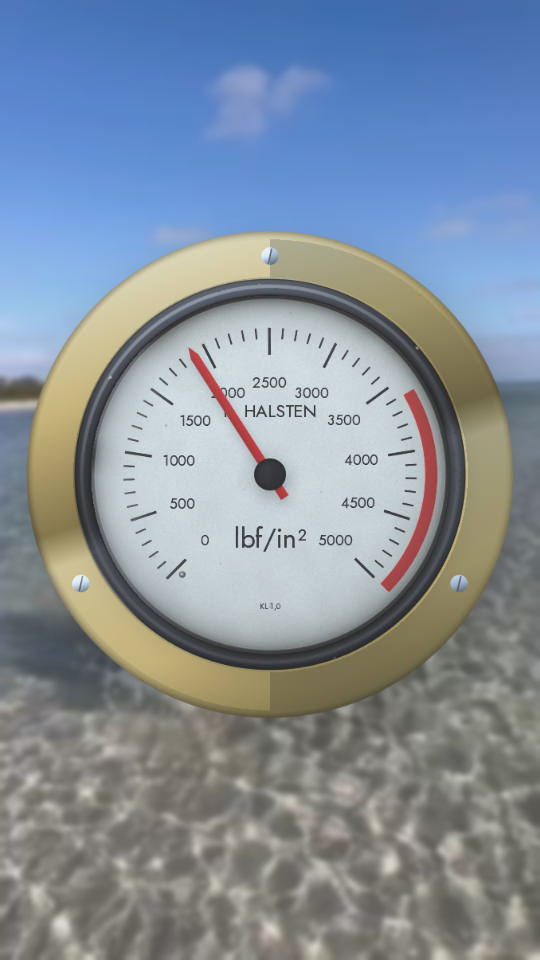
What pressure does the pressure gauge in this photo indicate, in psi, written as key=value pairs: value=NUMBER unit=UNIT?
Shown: value=1900 unit=psi
